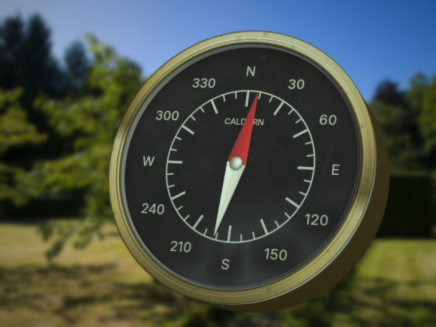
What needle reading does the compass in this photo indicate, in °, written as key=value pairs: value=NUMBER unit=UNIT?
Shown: value=10 unit=°
